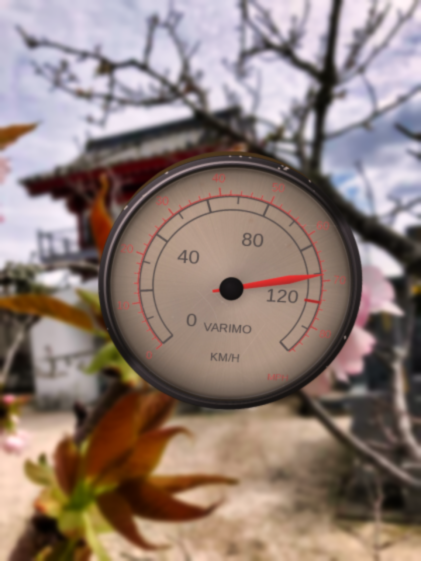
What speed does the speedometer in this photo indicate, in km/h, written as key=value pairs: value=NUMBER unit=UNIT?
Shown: value=110 unit=km/h
